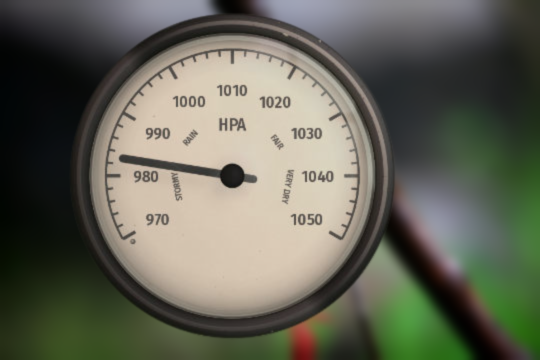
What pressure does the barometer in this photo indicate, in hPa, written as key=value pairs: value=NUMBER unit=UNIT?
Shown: value=983 unit=hPa
